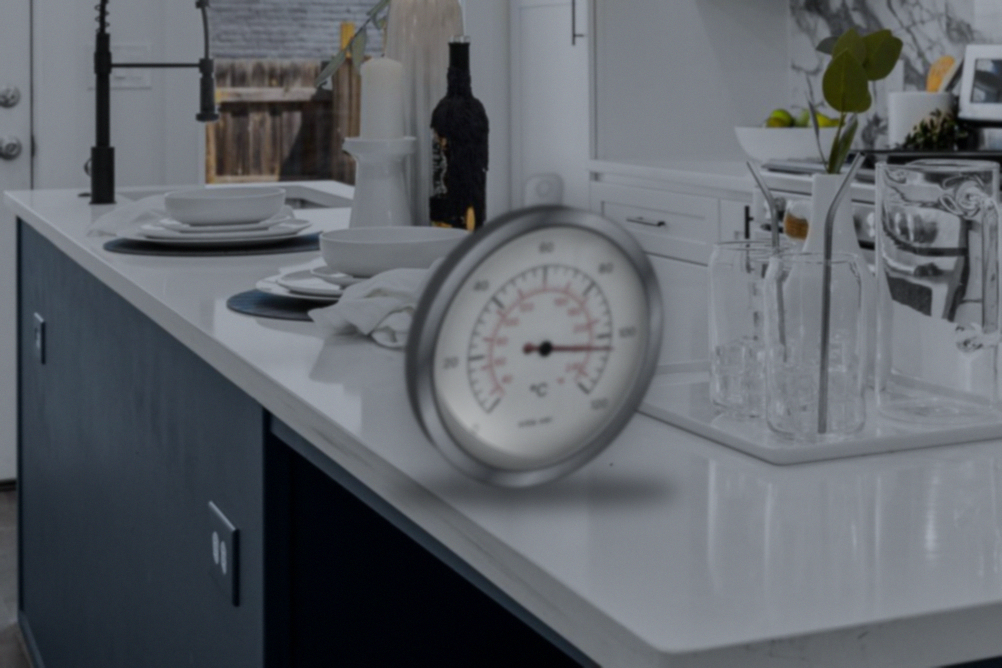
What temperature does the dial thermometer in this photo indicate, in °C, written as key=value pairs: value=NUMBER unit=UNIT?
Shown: value=104 unit=°C
